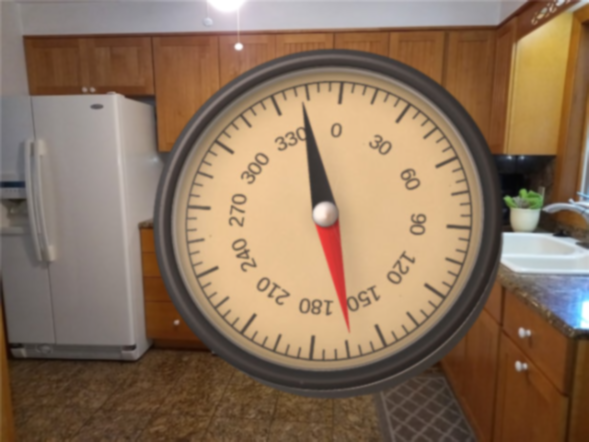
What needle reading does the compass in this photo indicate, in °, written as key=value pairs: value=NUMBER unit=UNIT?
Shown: value=162.5 unit=°
